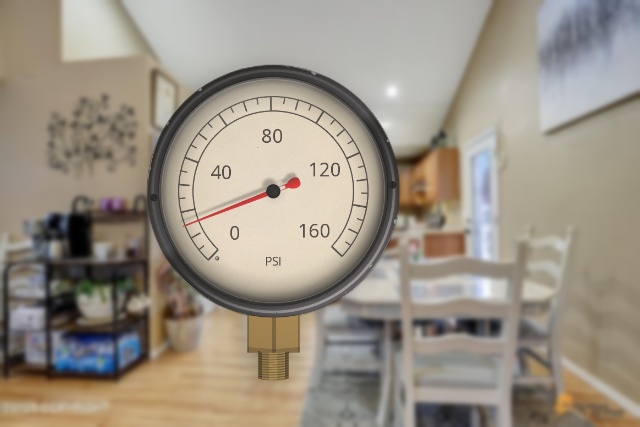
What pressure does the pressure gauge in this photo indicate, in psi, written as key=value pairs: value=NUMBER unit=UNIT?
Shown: value=15 unit=psi
